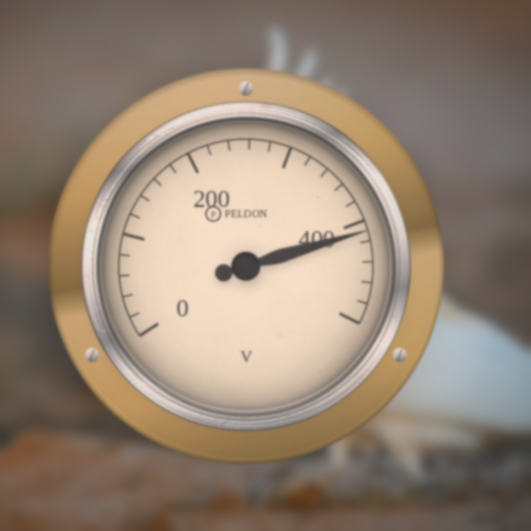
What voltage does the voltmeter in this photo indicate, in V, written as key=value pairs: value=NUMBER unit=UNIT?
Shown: value=410 unit=V
